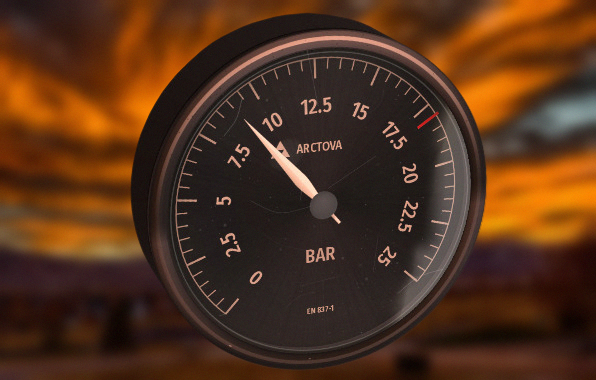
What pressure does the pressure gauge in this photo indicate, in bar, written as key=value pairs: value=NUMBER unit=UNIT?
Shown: value=9 unit=bar
